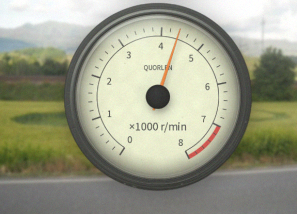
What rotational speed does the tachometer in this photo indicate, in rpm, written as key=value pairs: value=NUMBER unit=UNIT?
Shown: value=4400 unit=rpm
